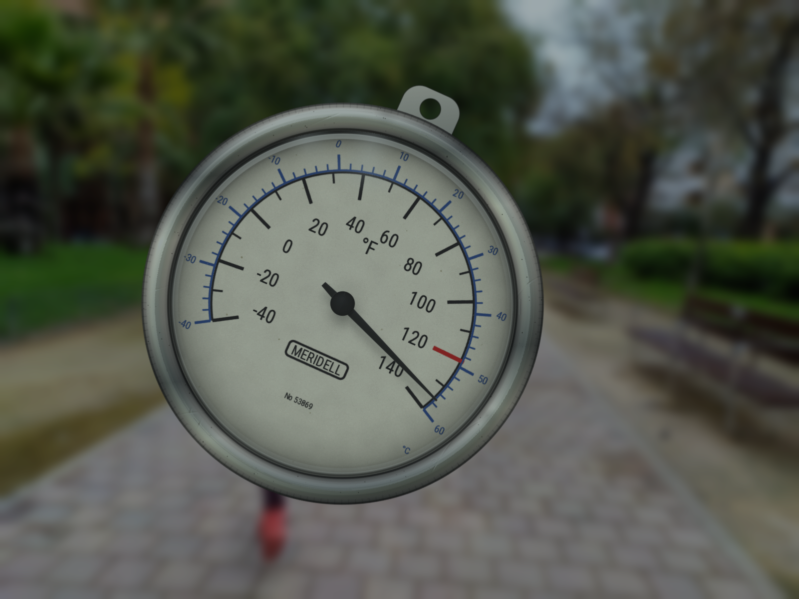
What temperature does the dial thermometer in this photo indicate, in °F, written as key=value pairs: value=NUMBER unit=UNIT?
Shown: value=135 unit=°F
